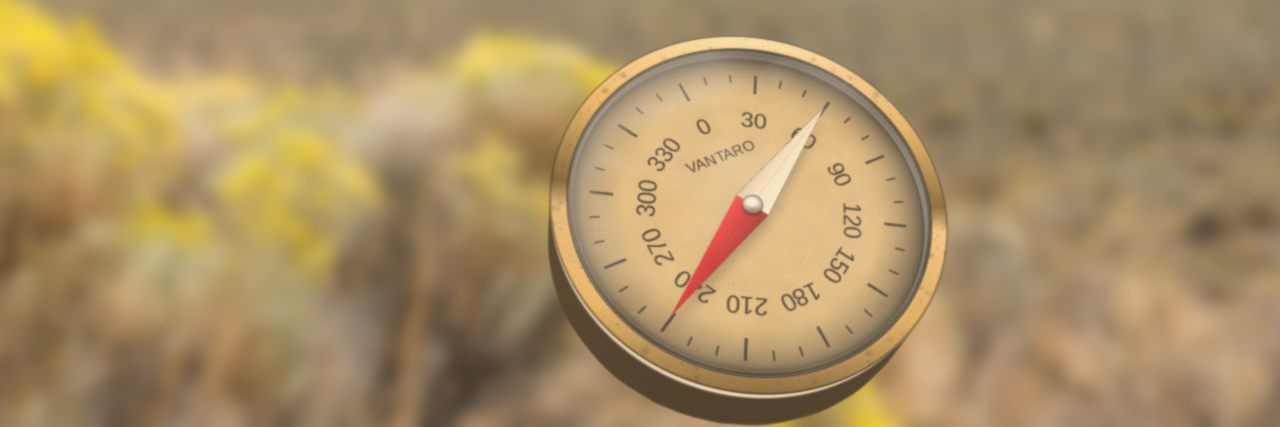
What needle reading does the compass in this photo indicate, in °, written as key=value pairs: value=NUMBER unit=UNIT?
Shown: value=240 unit=°
